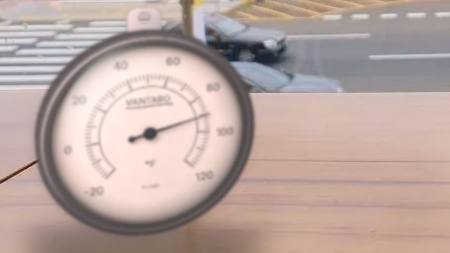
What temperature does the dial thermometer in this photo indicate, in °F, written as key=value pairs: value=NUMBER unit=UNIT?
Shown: value=90 unit=°F
